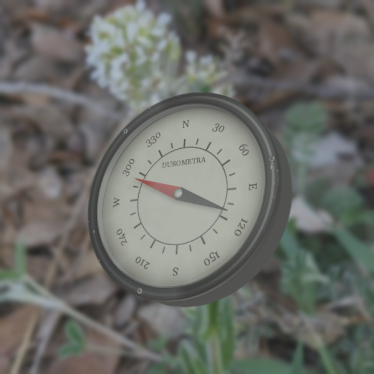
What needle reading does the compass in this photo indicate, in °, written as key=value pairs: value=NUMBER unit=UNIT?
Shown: value=292.5 unit=°
